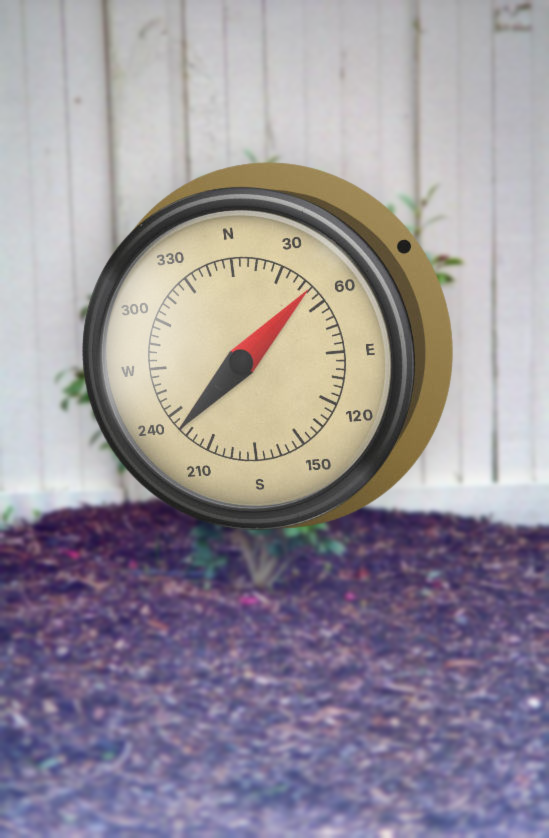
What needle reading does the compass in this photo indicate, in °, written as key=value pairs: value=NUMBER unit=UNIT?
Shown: value=50 unit=°
